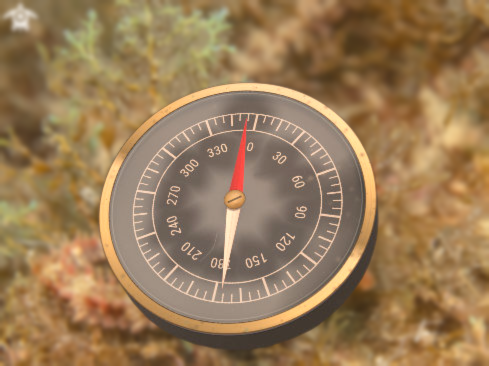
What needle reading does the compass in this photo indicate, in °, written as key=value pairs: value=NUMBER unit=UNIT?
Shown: value=355 unit=°
